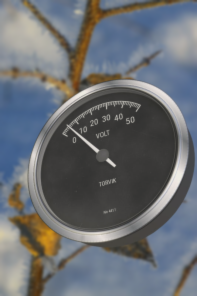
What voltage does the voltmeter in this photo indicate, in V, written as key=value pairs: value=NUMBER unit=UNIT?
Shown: value=5 unit=V
